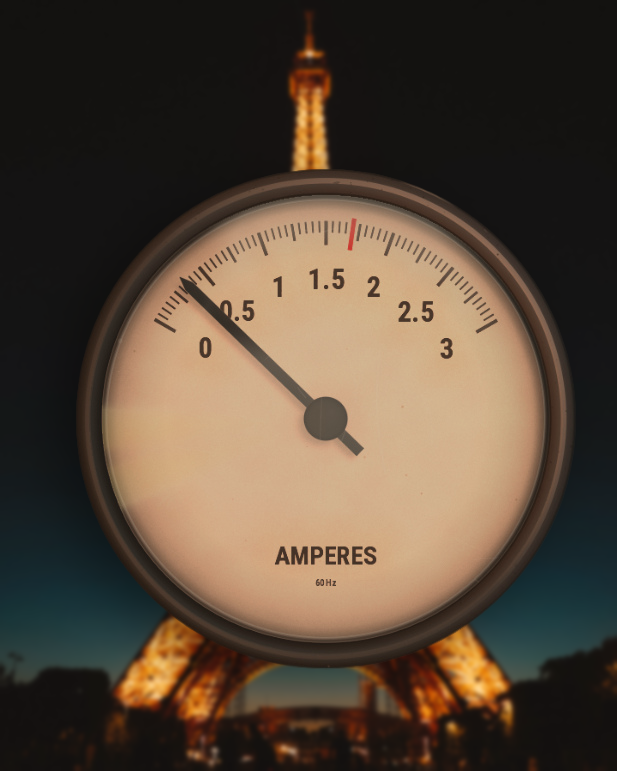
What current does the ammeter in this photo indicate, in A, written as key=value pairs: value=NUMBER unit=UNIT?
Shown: value=0.35 unit=A
